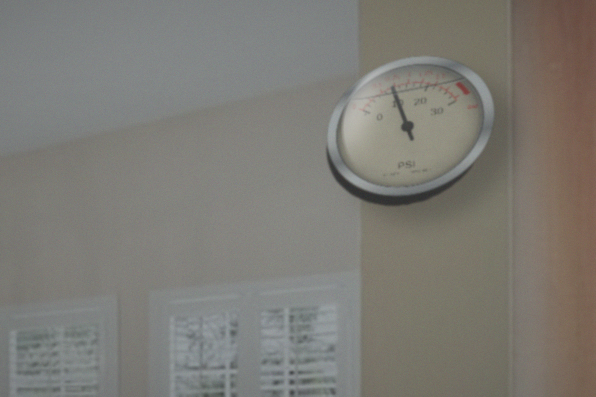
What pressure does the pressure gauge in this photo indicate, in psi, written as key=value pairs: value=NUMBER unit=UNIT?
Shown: value=10 unit=psi
